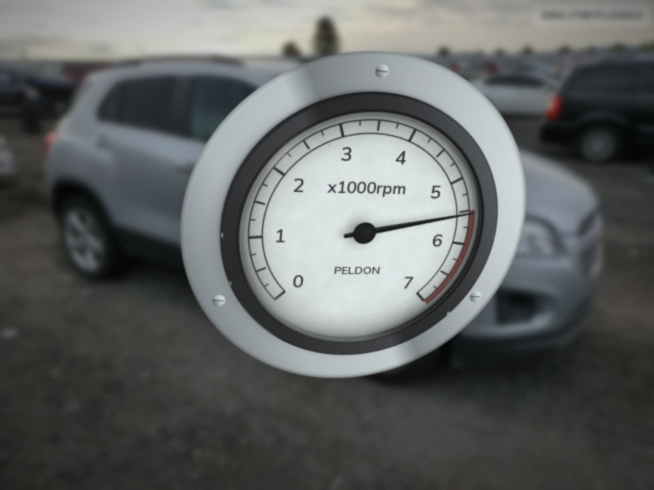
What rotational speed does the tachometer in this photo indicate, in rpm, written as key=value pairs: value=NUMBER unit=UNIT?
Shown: value=5500 unit=rpm
